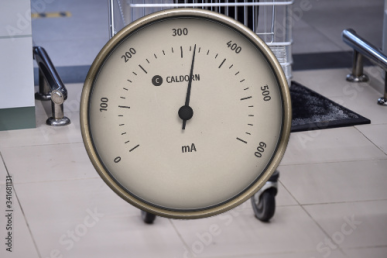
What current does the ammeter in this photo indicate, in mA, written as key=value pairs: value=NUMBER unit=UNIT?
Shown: value=330 unit=mA
